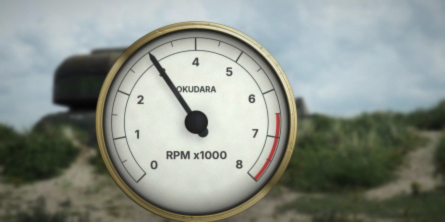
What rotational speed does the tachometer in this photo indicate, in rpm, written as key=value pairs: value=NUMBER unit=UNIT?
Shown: value=3000 unit=rpm
